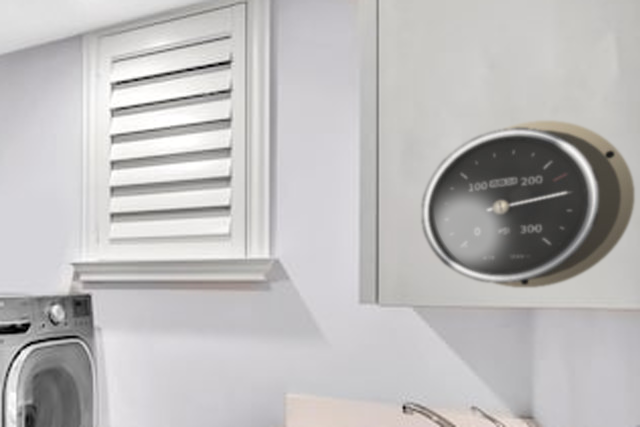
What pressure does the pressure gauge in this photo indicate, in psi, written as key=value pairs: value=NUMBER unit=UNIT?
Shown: value=240 unit=psi
